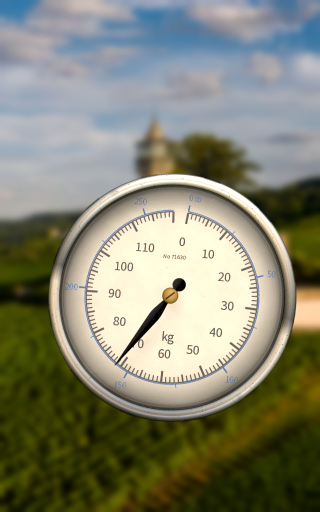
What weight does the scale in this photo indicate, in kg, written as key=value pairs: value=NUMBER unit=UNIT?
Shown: value=71 unit=kg
